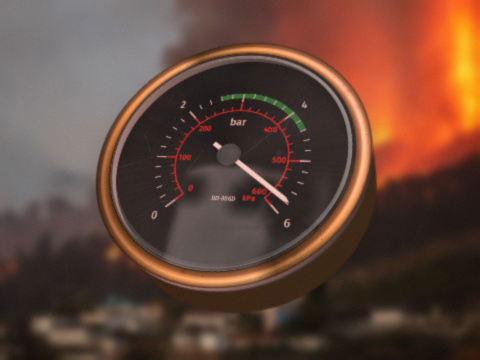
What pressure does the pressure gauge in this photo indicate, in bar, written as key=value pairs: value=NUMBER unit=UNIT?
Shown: value=5.8 unit=bar
